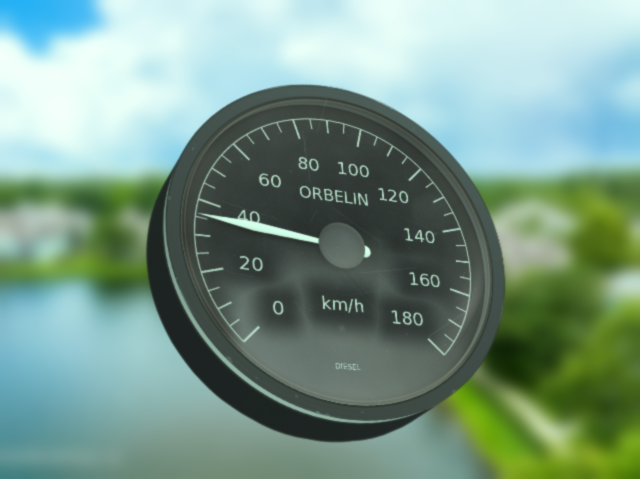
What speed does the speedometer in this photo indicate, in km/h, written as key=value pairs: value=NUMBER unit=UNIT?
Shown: value=35 unit=km/h
